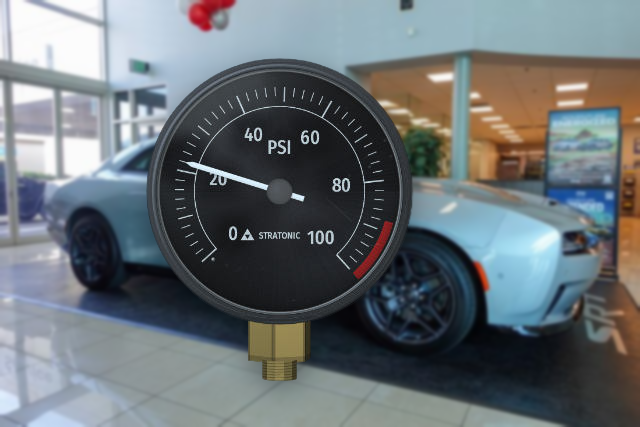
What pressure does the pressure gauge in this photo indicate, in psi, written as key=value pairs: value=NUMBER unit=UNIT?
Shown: value=22 unit=psi
